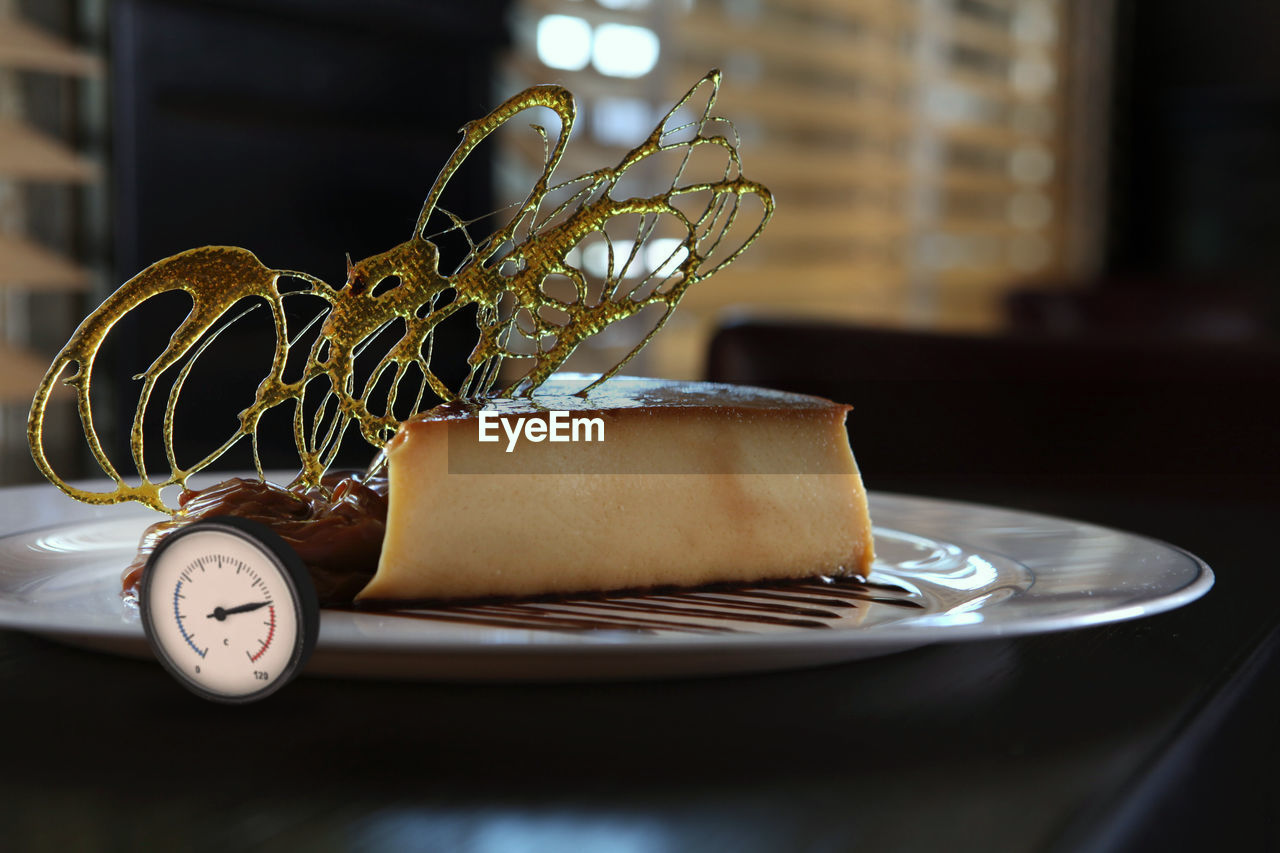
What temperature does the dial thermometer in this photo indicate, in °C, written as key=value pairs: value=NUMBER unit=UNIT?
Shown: value=90 unit=°C
